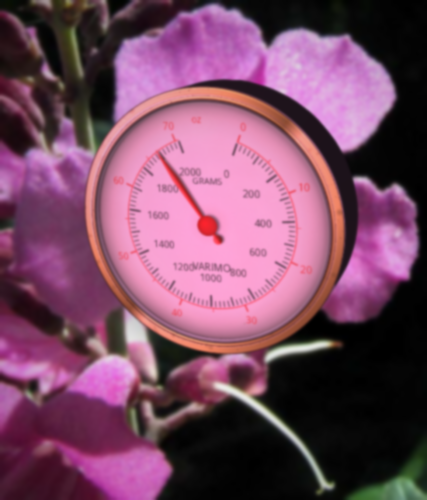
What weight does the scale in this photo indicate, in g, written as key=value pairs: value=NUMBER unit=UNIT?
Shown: value=1900 unit=g
